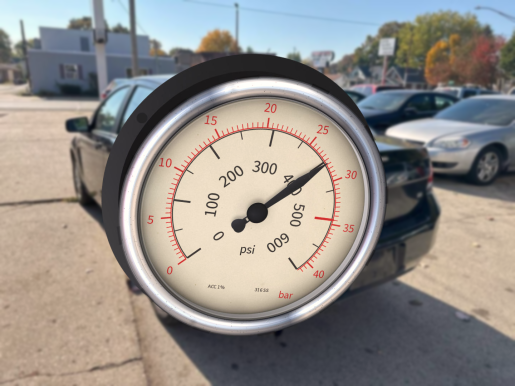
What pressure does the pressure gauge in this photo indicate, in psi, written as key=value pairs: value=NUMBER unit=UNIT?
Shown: value=400 unit=psi
